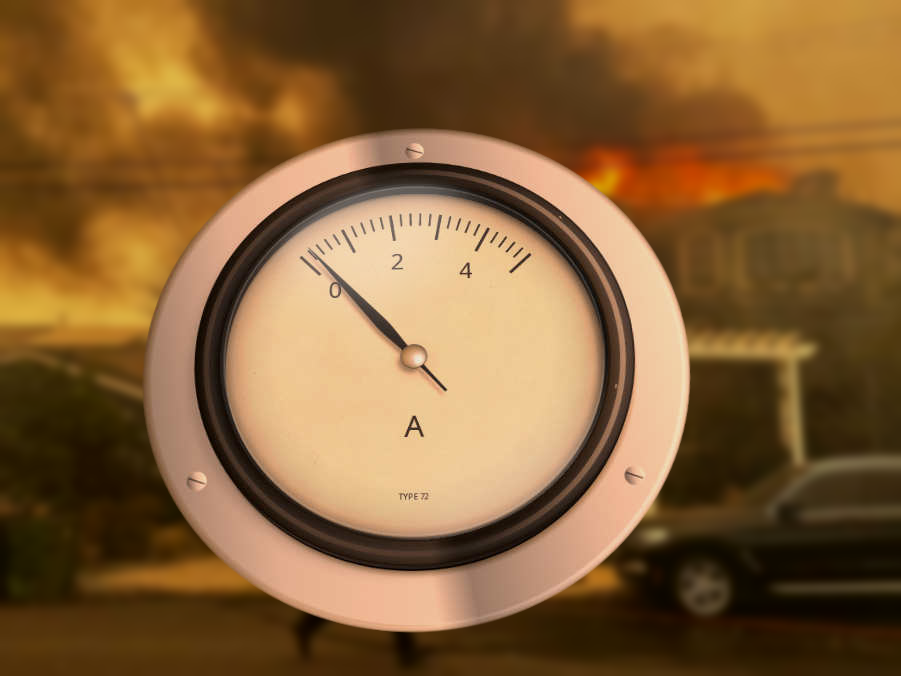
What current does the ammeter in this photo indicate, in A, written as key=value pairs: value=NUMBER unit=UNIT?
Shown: value=0.2 unit=A
